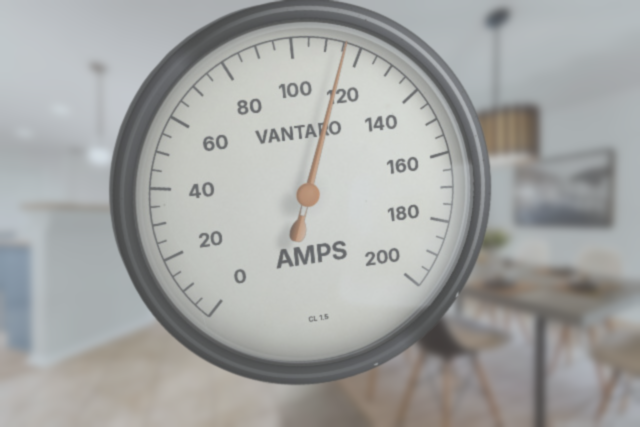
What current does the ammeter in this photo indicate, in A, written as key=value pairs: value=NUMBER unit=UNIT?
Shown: value=115 unit=A
